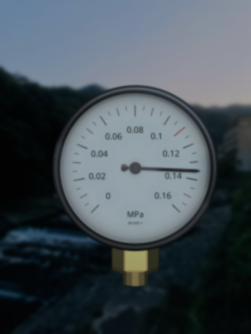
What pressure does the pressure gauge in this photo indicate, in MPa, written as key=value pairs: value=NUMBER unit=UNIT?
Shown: value=0.135 unit=MPa
